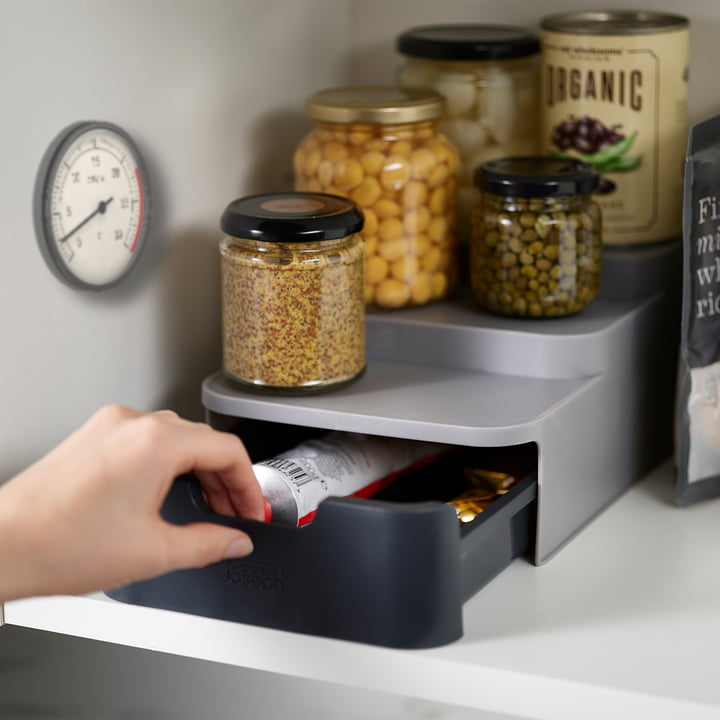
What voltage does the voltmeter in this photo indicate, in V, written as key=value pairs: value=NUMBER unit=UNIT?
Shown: value=2.5 unit=V
